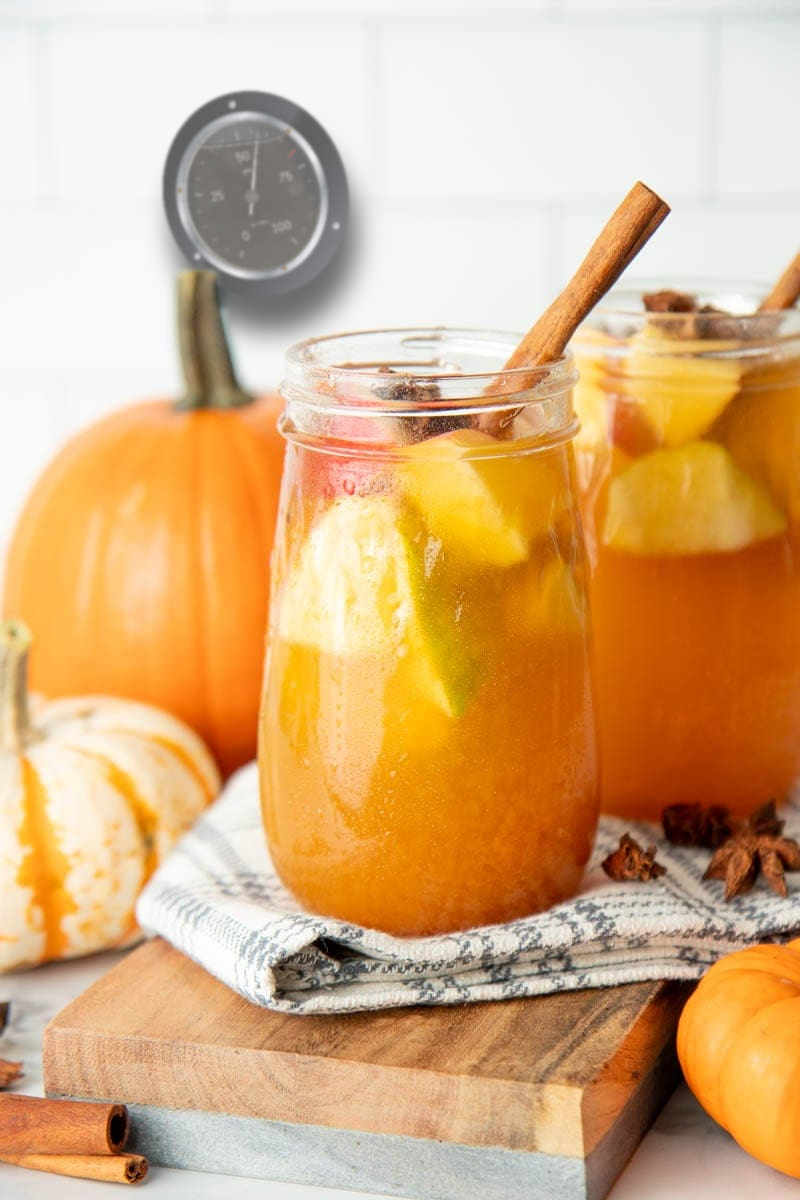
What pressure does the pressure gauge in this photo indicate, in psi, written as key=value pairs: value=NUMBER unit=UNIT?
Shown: value=57.5 unit=psi
